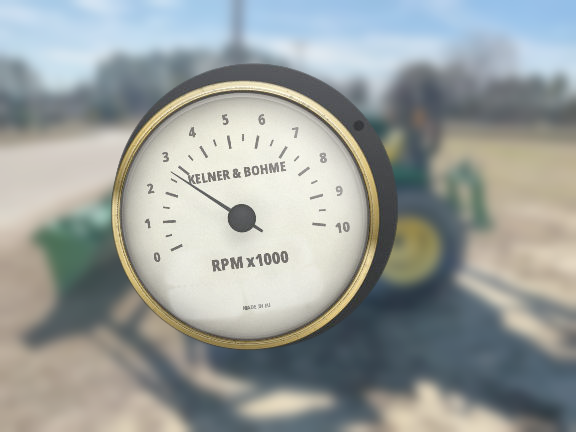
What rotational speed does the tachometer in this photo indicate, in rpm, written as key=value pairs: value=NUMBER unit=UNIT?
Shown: value=2750 unit=rpm
